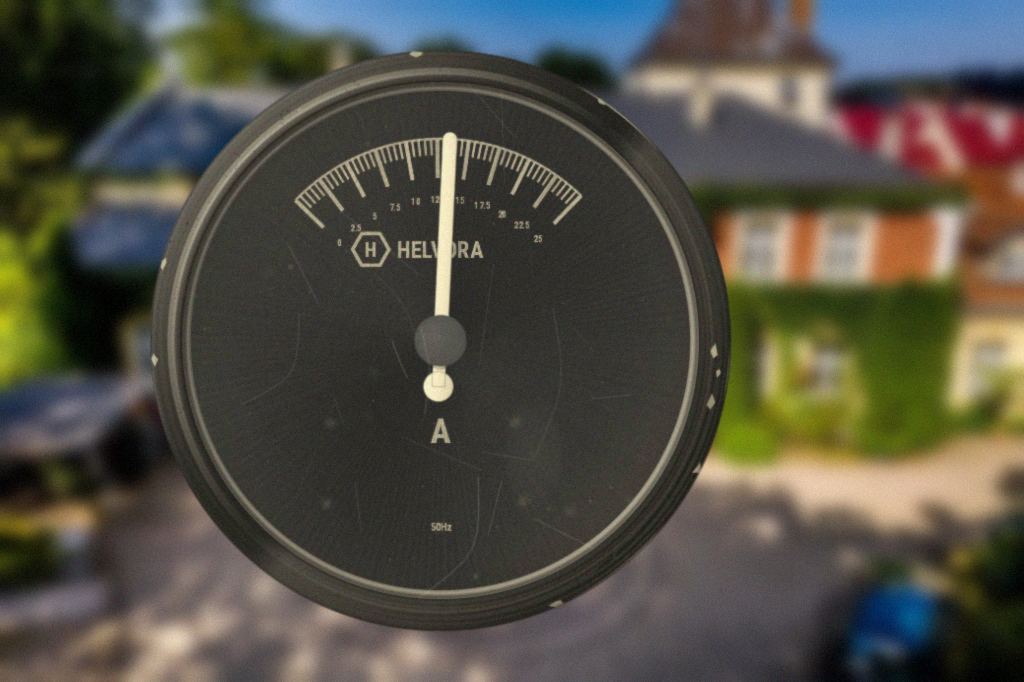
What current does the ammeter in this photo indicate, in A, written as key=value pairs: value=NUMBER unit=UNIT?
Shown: value=13.5 unit=A
